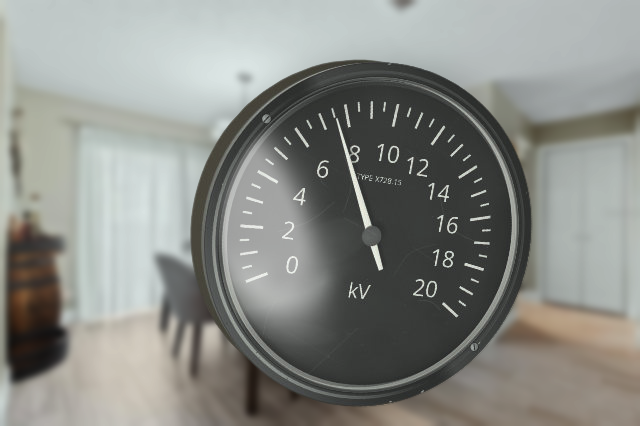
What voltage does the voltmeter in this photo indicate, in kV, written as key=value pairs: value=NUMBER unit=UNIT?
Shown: value=7.5 unit=kV
